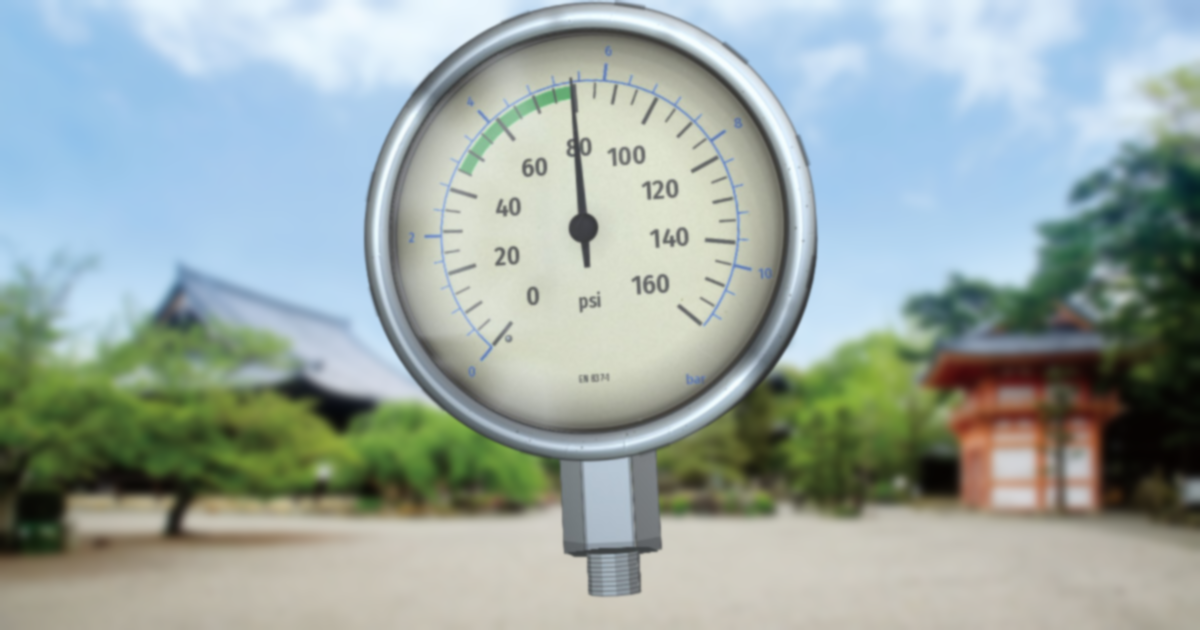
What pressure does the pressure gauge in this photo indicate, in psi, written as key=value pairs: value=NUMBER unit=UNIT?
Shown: value=80 unit=psi
